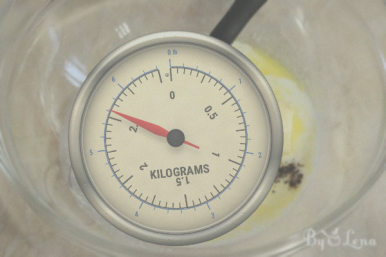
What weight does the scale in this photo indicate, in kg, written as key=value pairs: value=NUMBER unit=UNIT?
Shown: value=2.55 unit=kg
